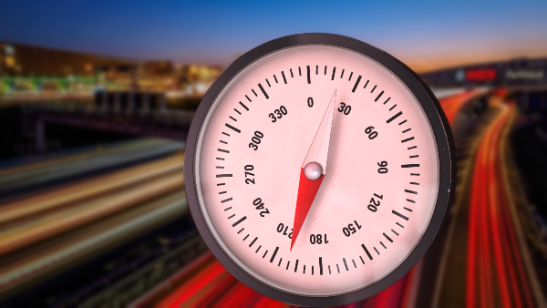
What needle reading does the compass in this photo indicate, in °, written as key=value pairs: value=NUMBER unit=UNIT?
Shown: value=200 unit=°
